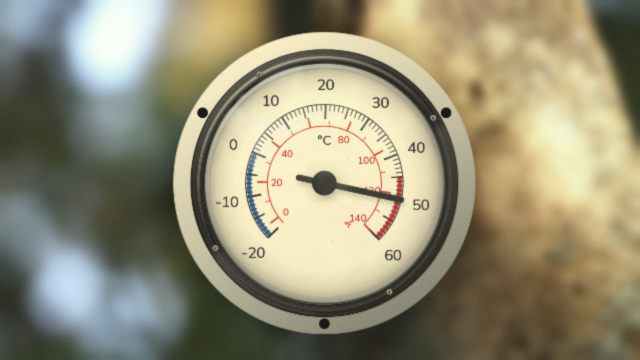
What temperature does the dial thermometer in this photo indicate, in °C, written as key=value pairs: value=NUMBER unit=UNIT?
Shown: value=50 unit=°C
